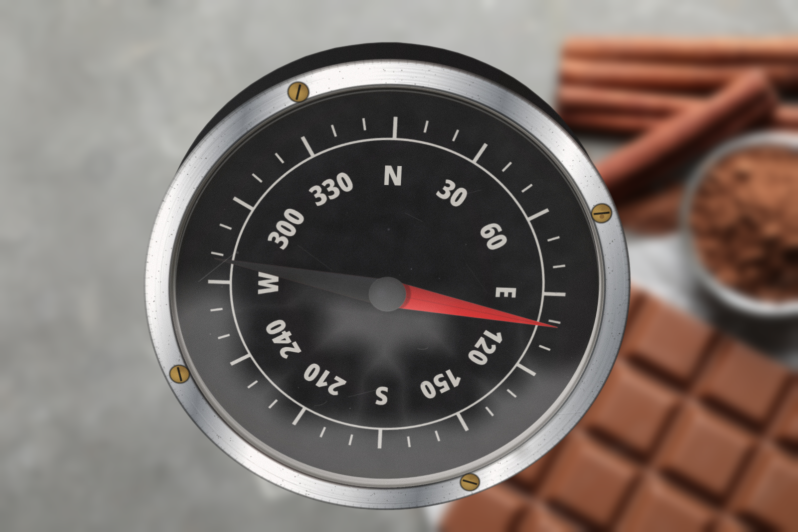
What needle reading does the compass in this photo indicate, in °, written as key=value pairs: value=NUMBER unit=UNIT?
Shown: value=100 unit=°
